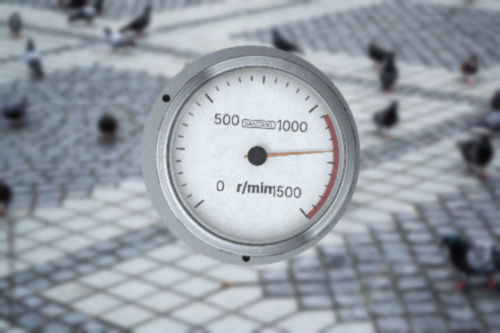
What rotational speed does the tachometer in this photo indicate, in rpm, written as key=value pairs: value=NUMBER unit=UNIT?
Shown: value=1200 unit=rpm
